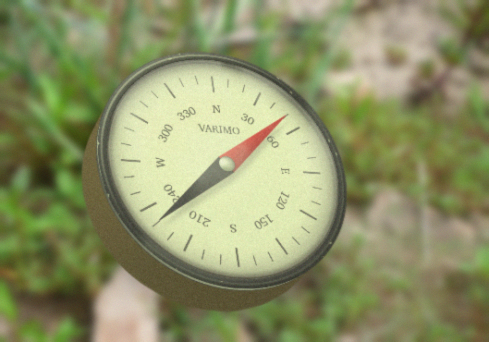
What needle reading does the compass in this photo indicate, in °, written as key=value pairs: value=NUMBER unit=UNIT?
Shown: value=50 unit=°
